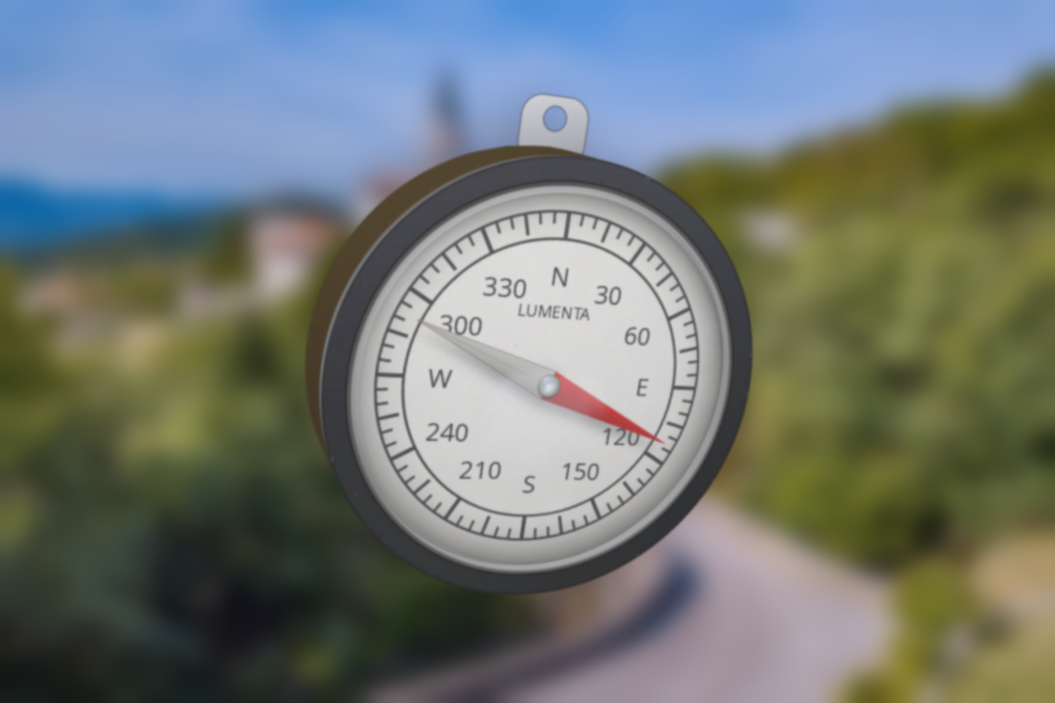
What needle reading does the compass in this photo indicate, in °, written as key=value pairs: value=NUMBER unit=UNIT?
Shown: value=112.5 unit=°
